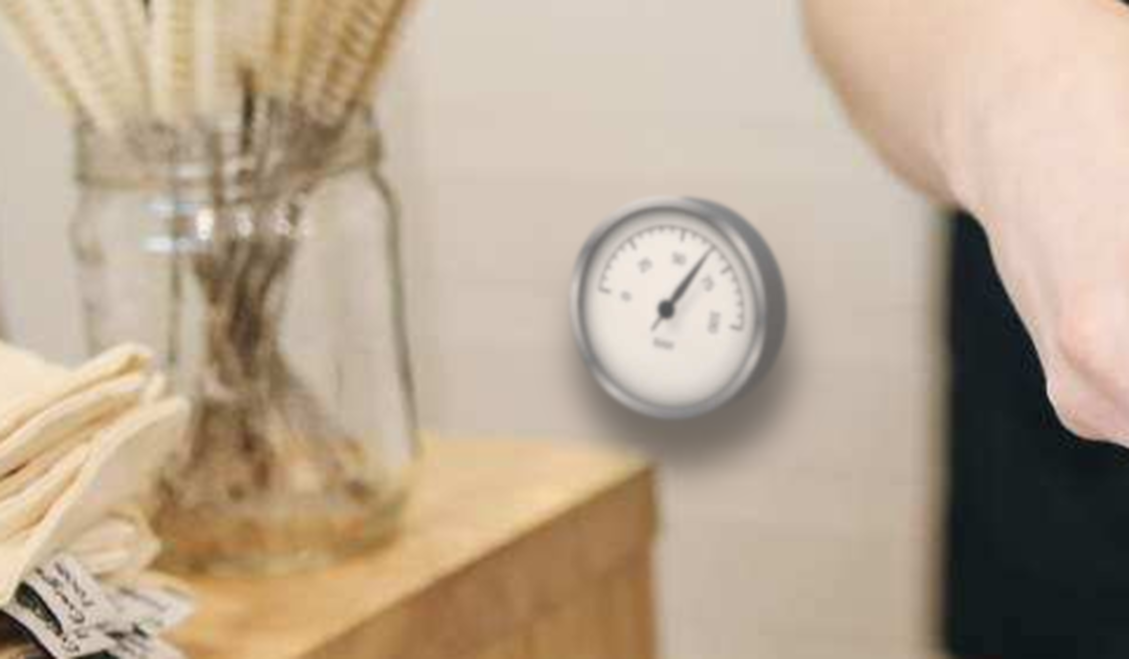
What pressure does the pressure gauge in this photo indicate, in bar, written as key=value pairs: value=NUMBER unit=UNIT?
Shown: value=65 unit=bar
